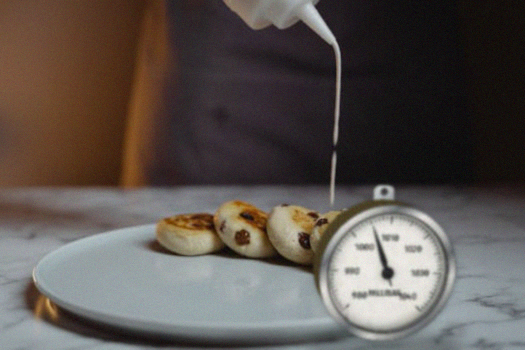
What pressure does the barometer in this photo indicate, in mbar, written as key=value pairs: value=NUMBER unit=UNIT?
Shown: value=1005 unit=mbar
